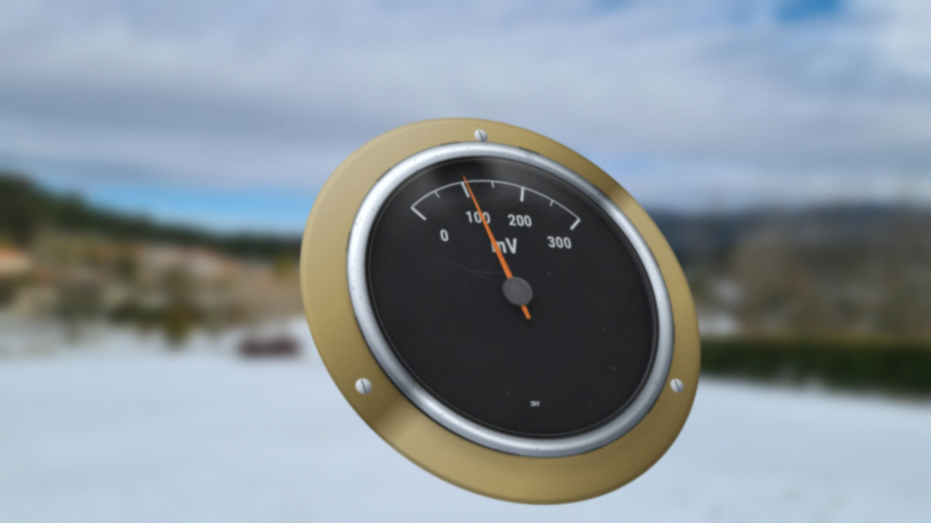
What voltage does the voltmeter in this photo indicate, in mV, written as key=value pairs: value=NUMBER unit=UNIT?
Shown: value=100 unit=mV
